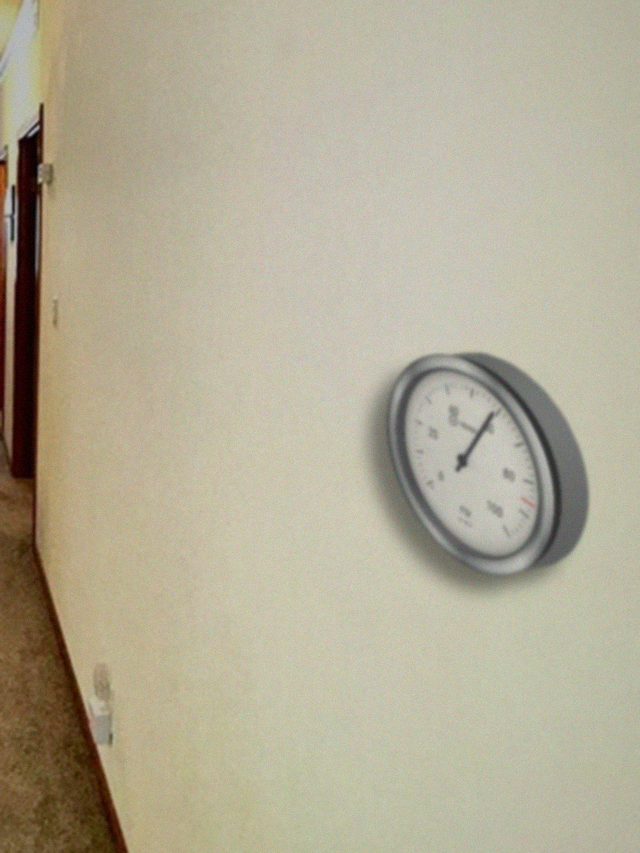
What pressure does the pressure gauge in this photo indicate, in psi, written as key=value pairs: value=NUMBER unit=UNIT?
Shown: value=60 unit=psi
